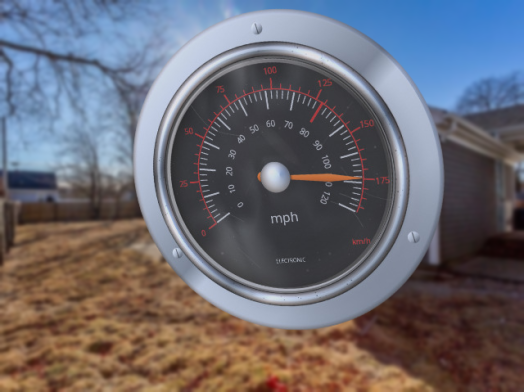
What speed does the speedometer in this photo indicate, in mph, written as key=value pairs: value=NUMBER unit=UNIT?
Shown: value=108 unit=mph
